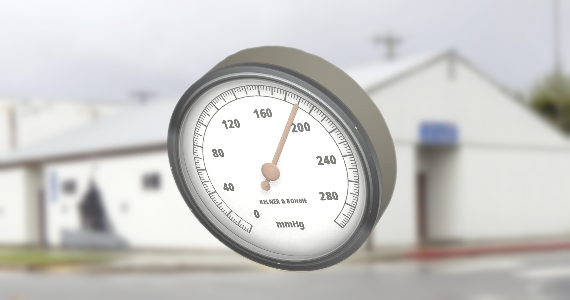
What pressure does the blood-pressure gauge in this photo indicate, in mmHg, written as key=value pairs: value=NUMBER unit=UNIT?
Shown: value=190 unit=mmHg
